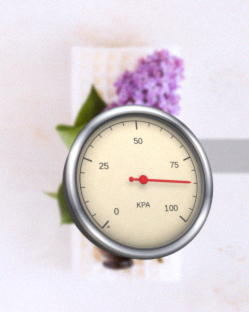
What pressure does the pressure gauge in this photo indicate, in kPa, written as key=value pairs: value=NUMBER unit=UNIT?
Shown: value=85 unit=kPa
